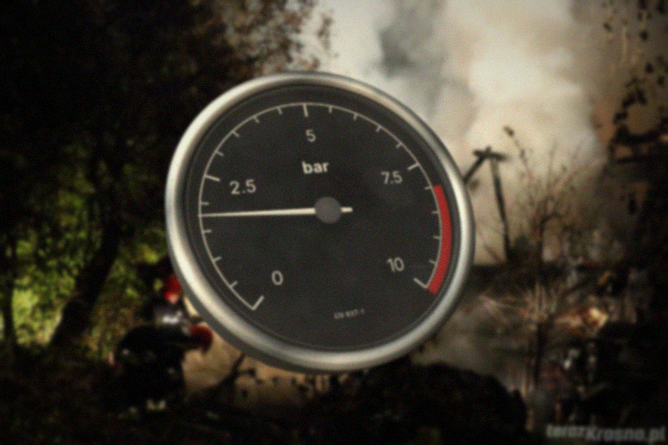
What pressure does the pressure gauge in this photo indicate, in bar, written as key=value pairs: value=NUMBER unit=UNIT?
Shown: value=1.75 unit=bar
